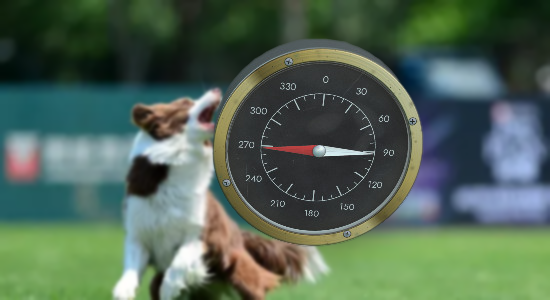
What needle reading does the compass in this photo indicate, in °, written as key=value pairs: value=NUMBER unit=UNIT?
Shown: value=270 unit=°
